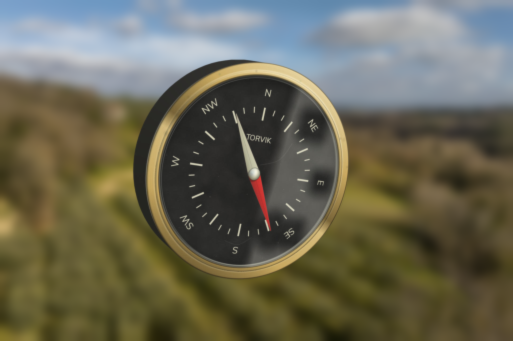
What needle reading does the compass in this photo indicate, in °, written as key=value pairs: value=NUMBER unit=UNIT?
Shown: value=150 unit=°
